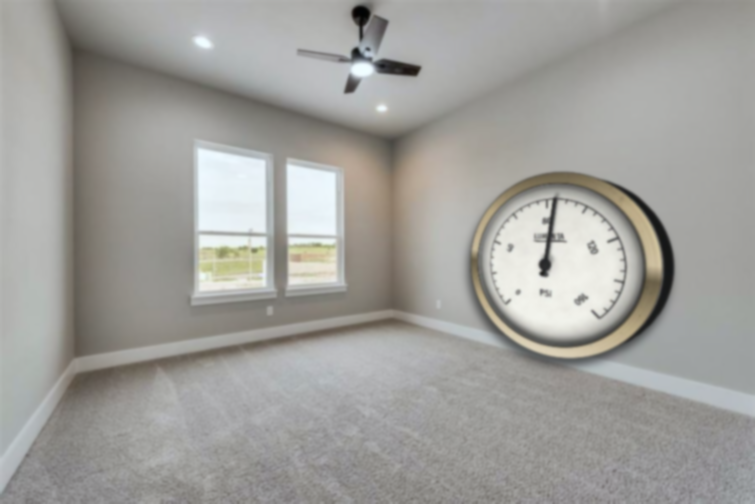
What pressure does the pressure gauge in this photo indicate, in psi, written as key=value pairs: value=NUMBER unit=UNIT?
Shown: value=85 unit=psi
